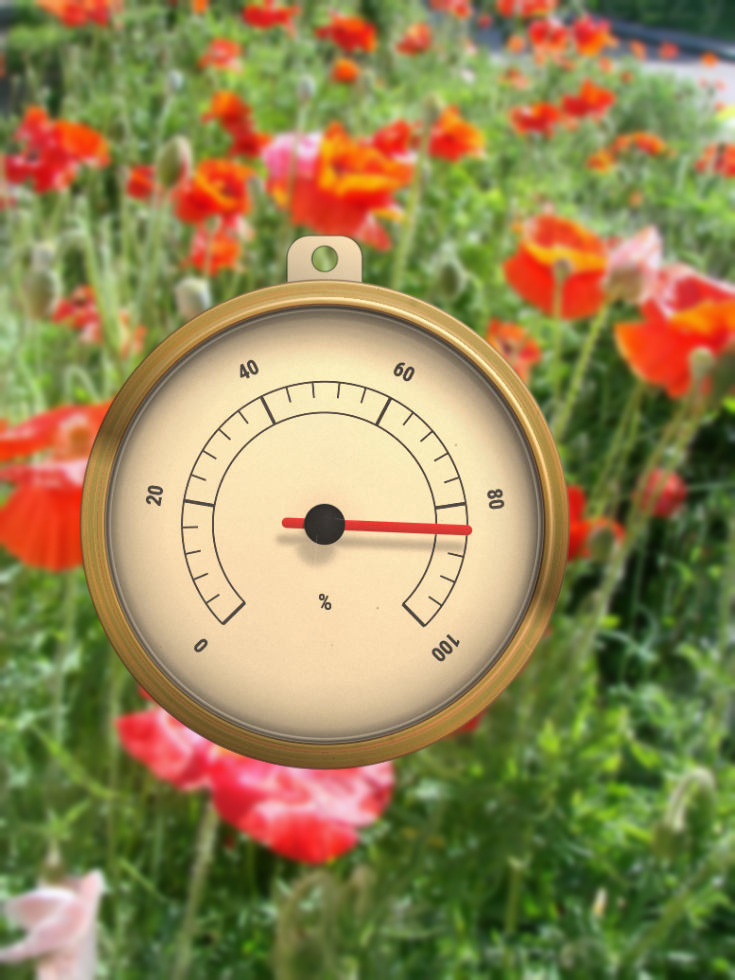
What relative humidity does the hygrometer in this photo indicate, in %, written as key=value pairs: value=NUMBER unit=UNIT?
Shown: value=84 unit=%
